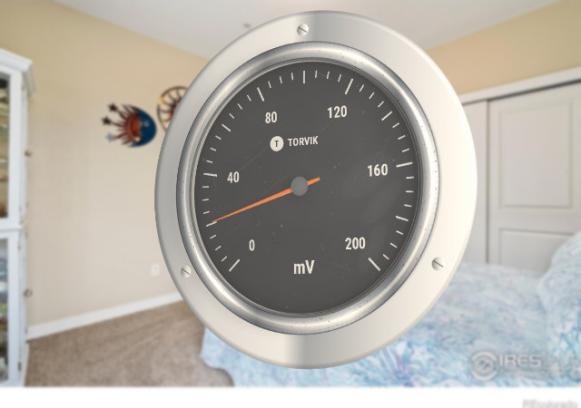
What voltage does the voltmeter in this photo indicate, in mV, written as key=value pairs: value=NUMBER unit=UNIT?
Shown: value=20 unit=mV
